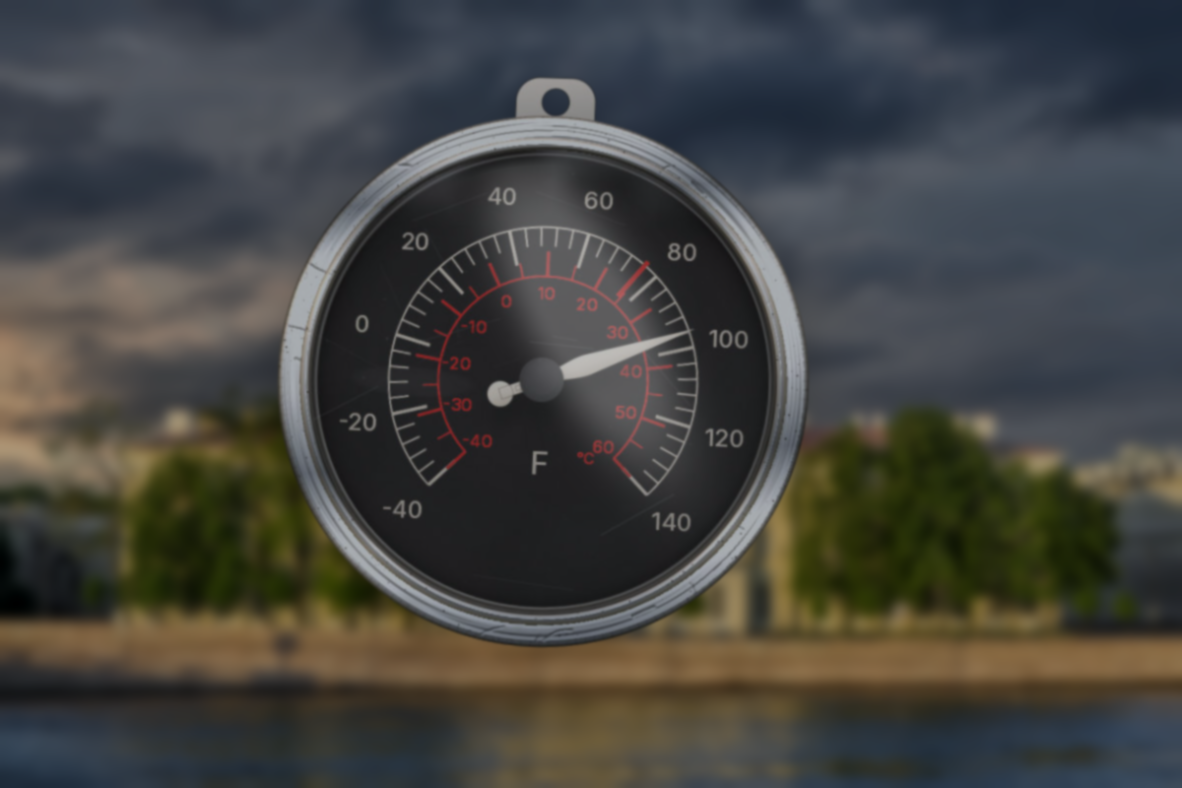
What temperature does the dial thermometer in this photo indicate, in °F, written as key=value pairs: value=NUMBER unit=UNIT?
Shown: value=96 unit=°F
